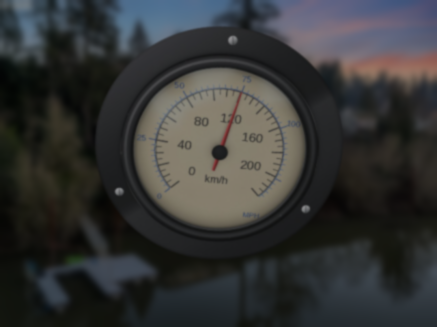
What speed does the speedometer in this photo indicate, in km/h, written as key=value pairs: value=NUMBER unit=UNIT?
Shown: value=120 unit=km/h
